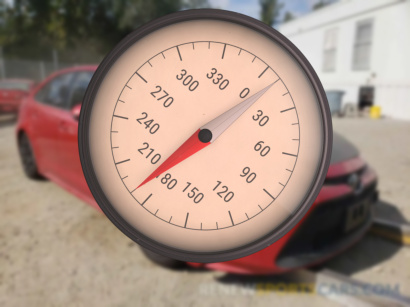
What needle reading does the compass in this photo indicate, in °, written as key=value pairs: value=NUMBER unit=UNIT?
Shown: value=190 unit=°
